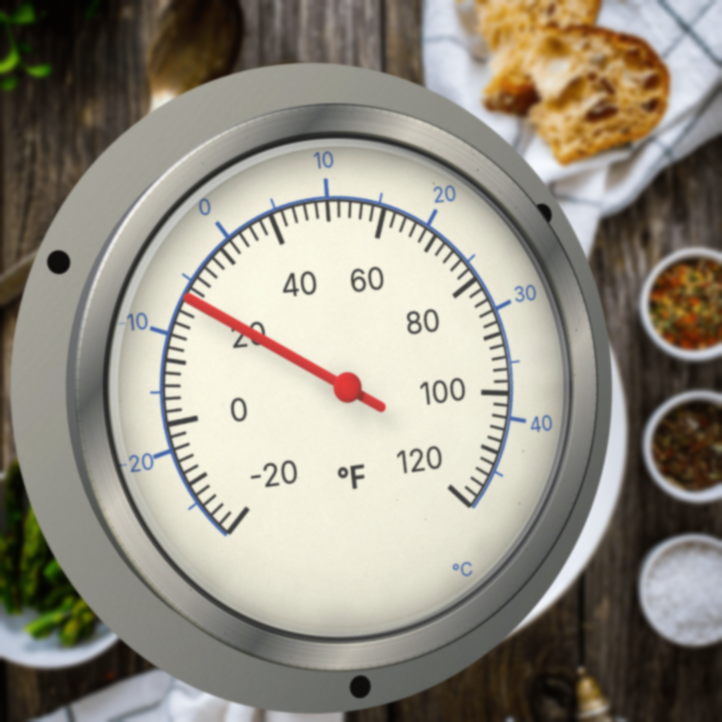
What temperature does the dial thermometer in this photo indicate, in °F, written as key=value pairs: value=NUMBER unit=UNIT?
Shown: value=20 unit=°F
